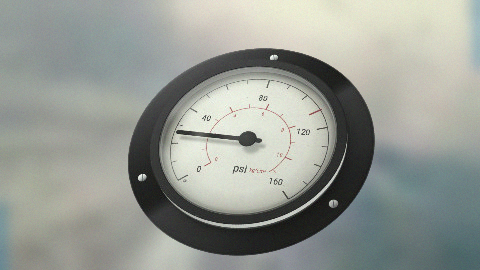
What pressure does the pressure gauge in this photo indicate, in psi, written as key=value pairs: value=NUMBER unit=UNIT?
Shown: value=25 unit=psi
